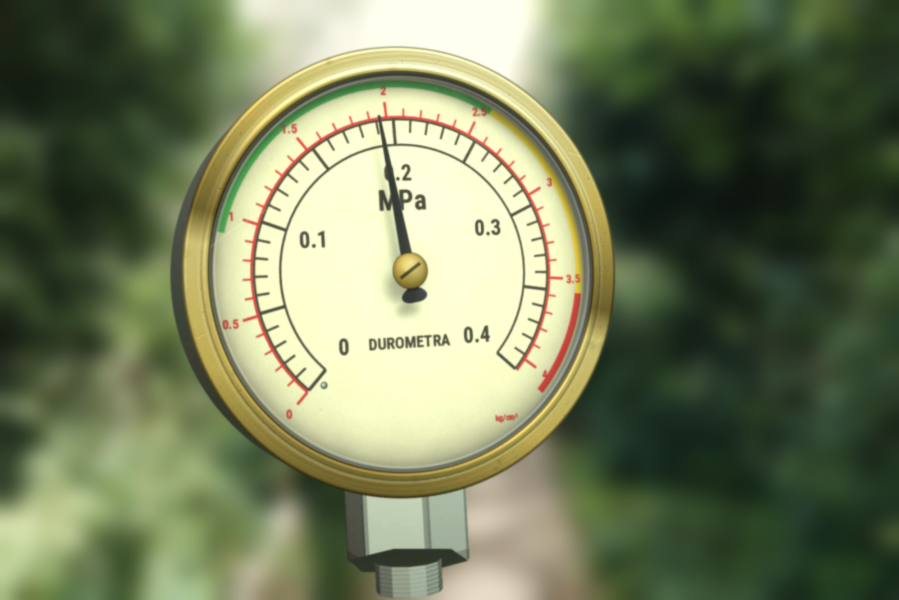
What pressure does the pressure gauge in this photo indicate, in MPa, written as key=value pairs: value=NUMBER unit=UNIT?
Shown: value=0.19 unit=MPa
